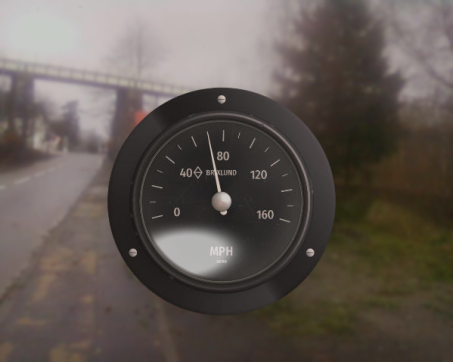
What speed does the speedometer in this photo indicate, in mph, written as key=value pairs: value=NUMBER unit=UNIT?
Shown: value=70 unit=mph
